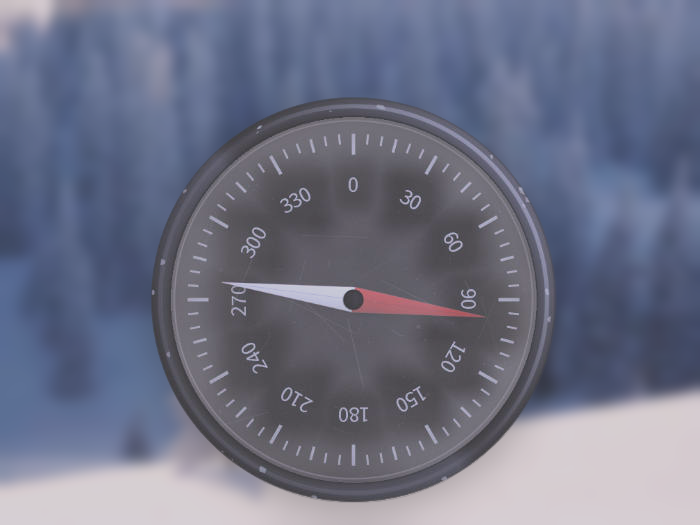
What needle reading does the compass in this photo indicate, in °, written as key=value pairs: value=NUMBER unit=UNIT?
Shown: value=97.5 unit=°
